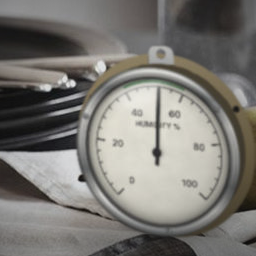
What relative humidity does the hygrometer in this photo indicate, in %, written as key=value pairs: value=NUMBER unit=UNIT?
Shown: value=52 unit=%
